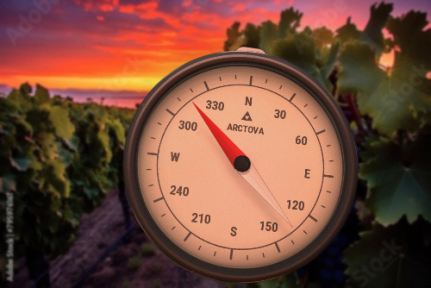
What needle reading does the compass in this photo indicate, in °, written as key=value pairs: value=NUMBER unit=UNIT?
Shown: value=315 unit=°
